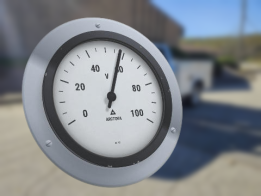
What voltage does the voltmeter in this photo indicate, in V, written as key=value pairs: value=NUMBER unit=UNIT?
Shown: value=57.5 unit=V
